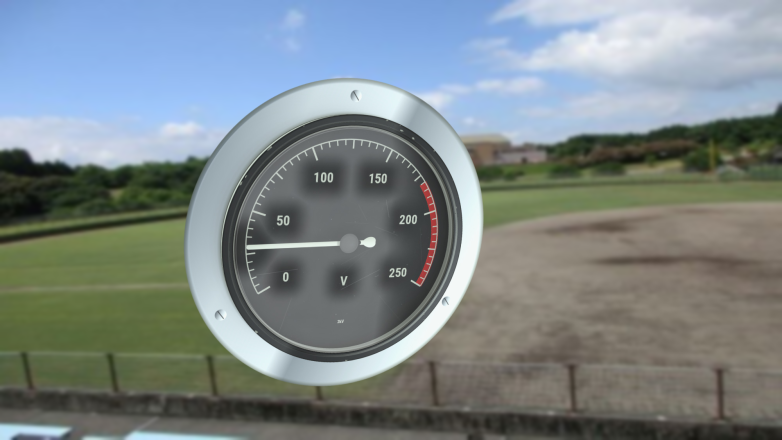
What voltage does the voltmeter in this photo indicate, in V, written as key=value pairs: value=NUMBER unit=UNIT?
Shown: value=30 unit=V
